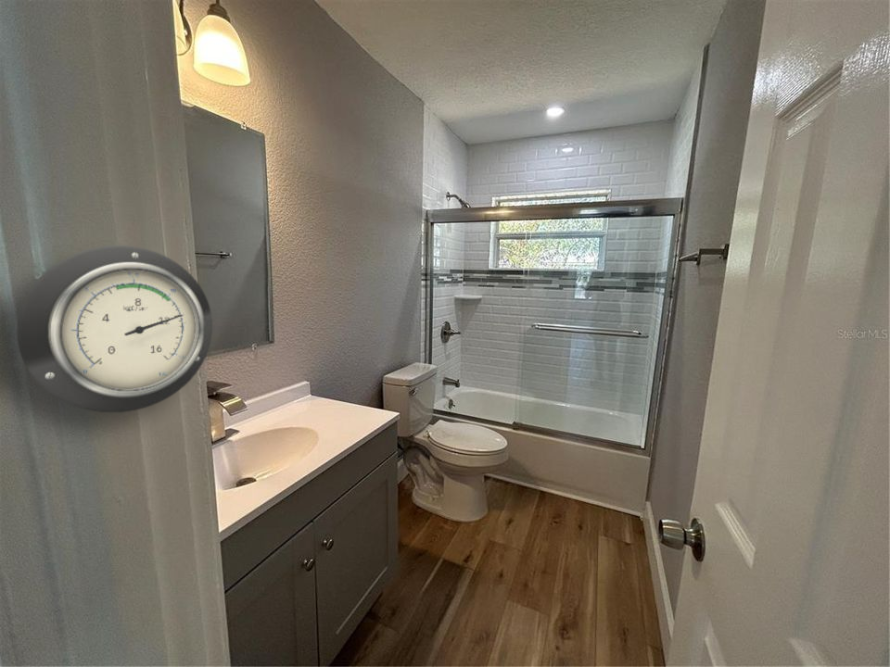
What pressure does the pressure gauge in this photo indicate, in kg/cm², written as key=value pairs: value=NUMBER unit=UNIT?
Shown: value=12 unit=kg/cm²
